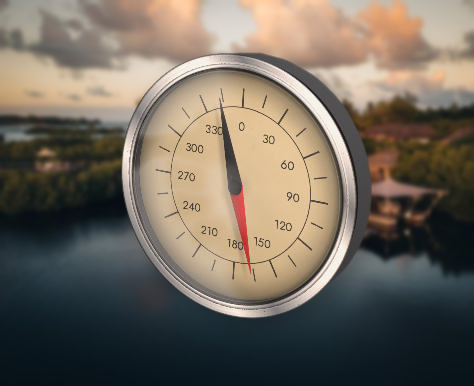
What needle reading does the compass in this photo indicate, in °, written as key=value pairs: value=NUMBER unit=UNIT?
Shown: value=165 unit=°
